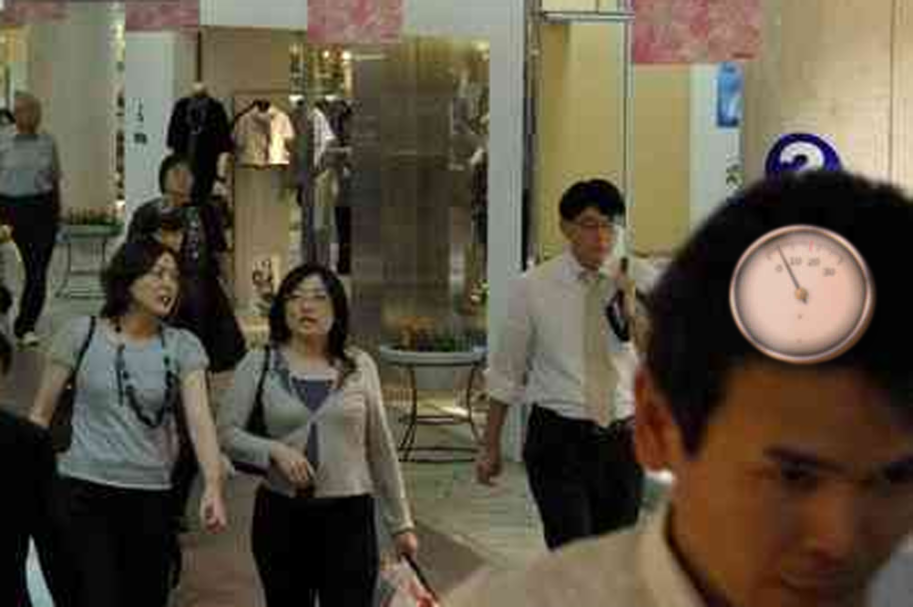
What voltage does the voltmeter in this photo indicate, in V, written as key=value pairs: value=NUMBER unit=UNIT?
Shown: value=5 unit=V
